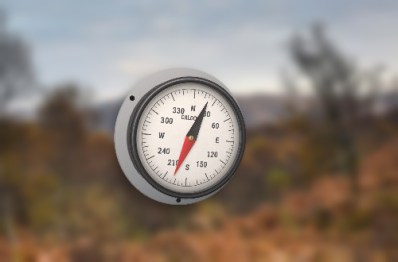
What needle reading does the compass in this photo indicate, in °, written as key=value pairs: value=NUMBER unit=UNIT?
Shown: value=200 unit=°
